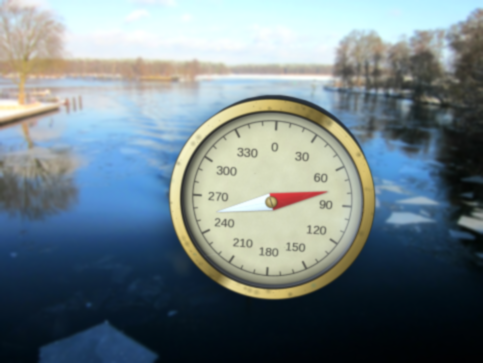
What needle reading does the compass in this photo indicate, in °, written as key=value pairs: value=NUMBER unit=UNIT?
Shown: value=75 unit=°
